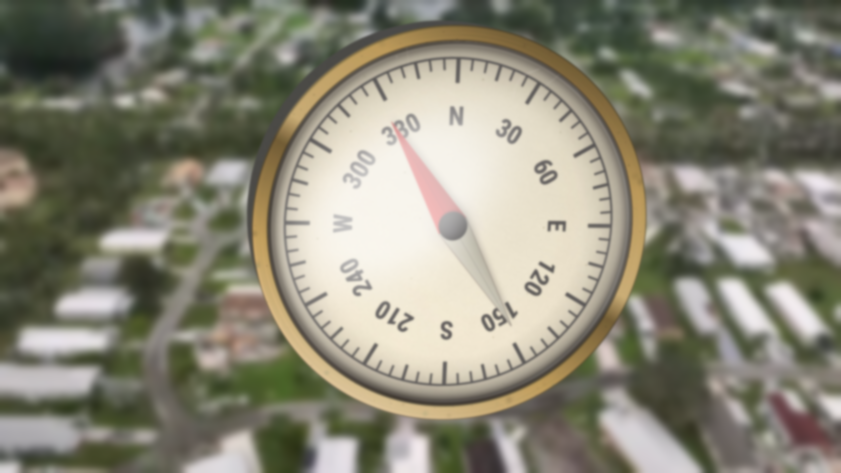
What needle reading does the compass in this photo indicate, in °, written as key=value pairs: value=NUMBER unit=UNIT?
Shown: value=327.5 unit=°
